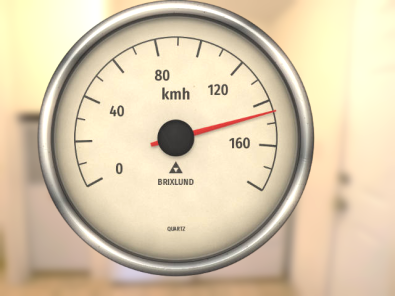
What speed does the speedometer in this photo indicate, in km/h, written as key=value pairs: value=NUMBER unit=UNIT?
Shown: value=145 unit=km/h
